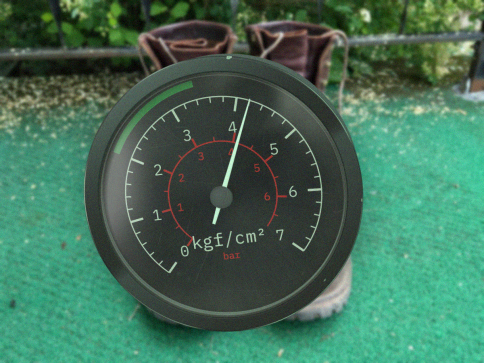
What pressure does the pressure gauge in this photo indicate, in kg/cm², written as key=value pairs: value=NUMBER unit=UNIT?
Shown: value=4.2 unit=kg/cm²
